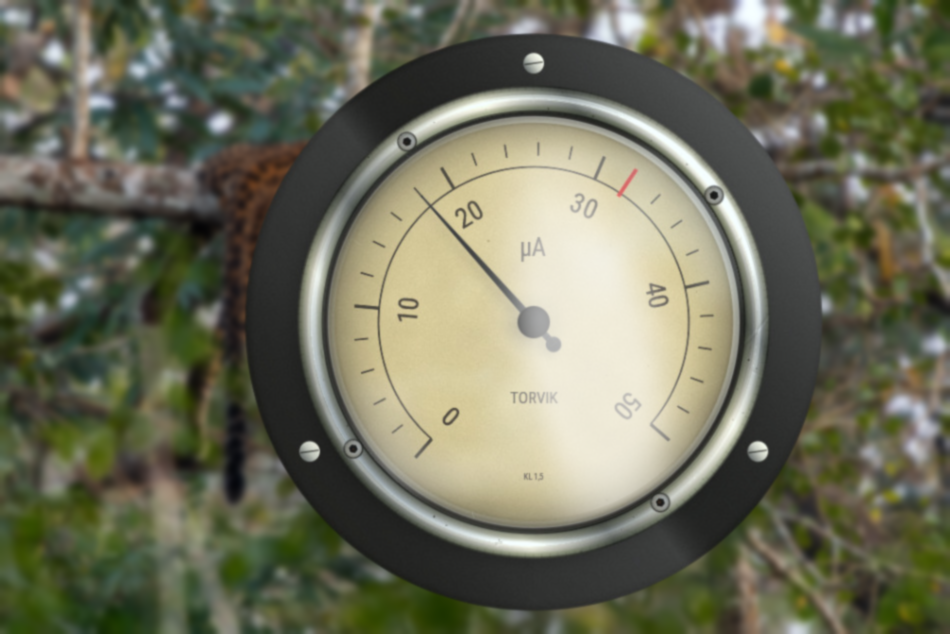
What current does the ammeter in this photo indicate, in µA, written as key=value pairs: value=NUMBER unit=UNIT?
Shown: value=18 unit=µA
